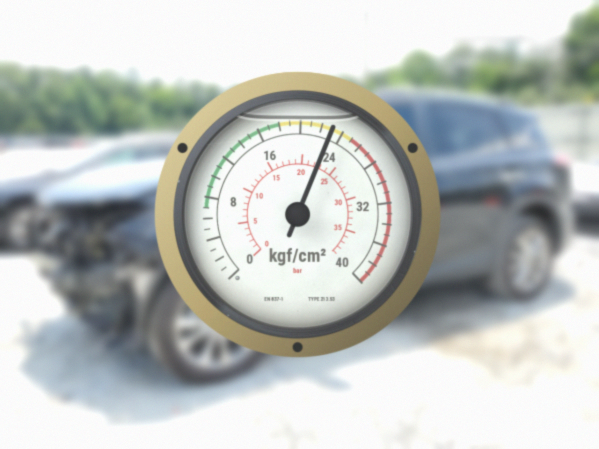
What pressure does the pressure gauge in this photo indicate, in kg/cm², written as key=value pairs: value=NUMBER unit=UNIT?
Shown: value=23 unit=kg/cm²
